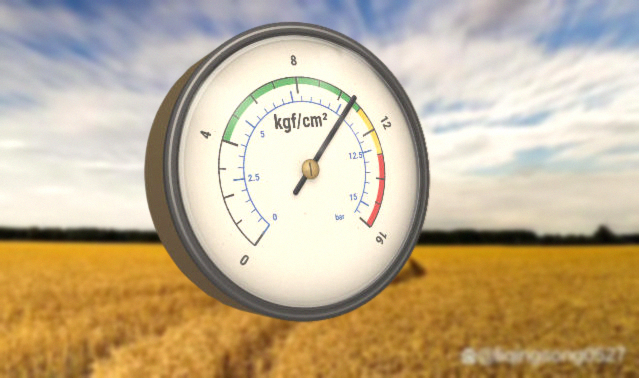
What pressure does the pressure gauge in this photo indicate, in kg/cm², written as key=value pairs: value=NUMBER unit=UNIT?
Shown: value=10.5 unit=kg/cm²
